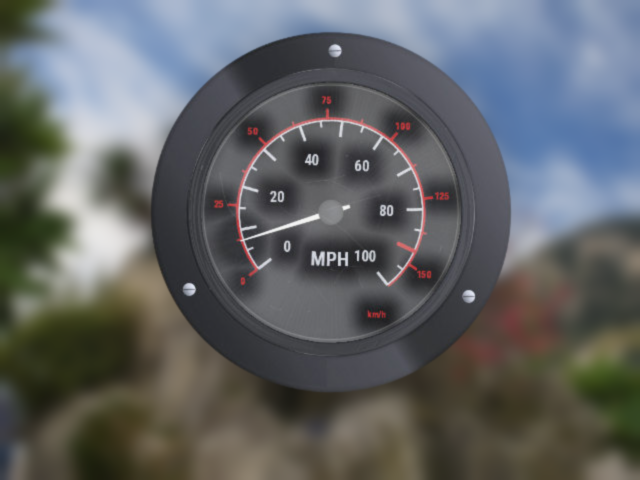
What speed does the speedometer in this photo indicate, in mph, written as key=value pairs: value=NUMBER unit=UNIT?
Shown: value=7.5 unit=mph
